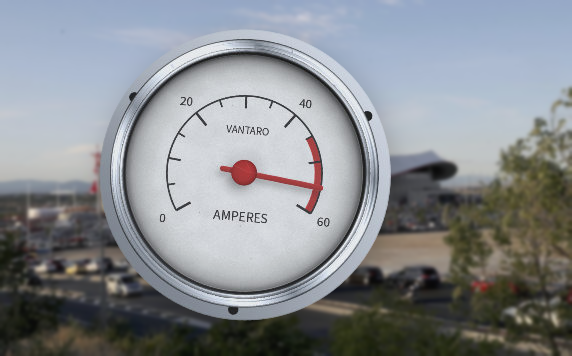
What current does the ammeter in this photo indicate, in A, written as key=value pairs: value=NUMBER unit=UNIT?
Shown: value=55 unit=A
